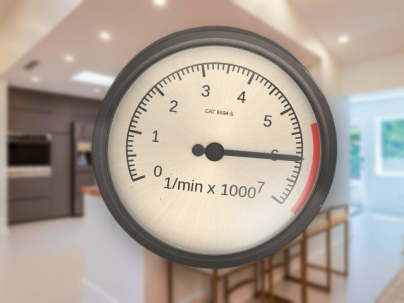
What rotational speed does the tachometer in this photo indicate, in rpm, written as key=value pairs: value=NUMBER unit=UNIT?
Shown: value=6000 unit=rpm
